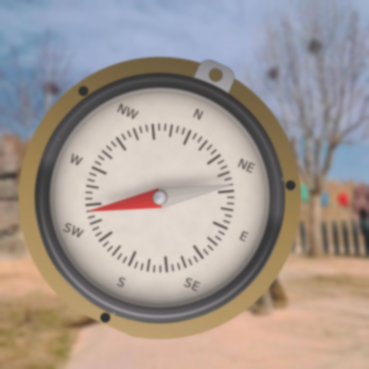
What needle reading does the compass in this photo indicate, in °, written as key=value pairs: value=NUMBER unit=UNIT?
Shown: value=235 unit=°
